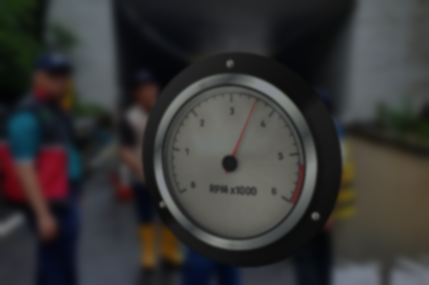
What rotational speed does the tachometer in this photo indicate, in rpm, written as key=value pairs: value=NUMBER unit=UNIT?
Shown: value=3600 unit=rpm
